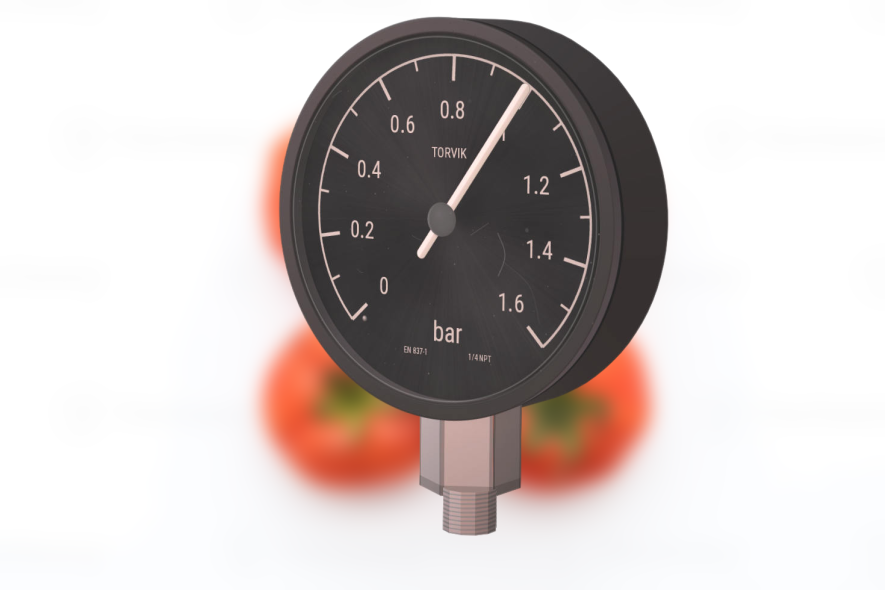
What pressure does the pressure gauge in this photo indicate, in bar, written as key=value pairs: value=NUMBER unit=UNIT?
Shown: value=1 unit=bar
